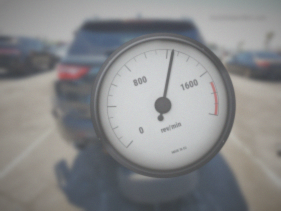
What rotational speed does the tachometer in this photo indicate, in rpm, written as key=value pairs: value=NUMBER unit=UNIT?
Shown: value=1250 unit=rpm
